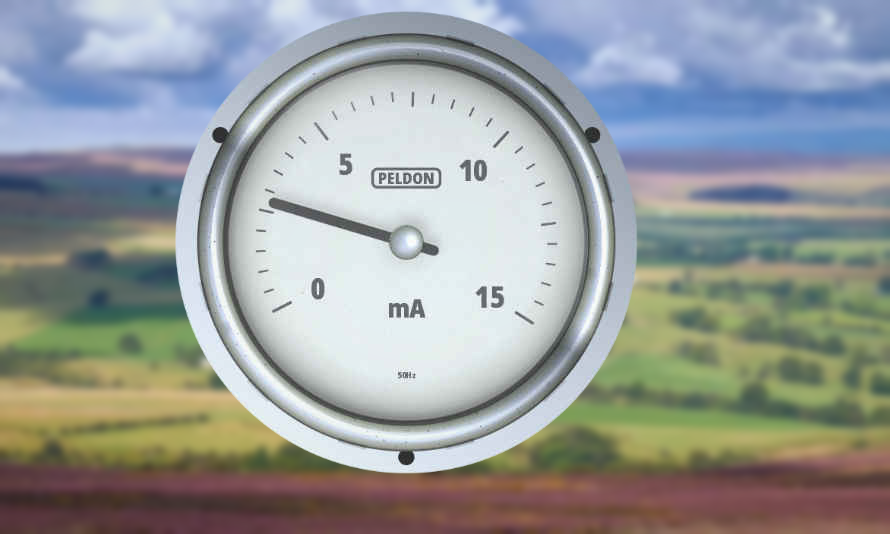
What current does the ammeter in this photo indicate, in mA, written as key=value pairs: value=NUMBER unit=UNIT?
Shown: value=2.75 unit=mA
